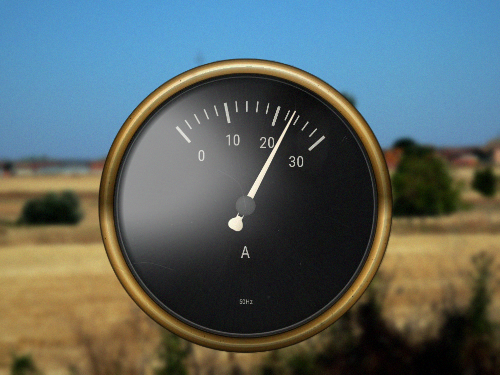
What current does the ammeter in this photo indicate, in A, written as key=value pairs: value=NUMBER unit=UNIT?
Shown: value=23 unit=A
